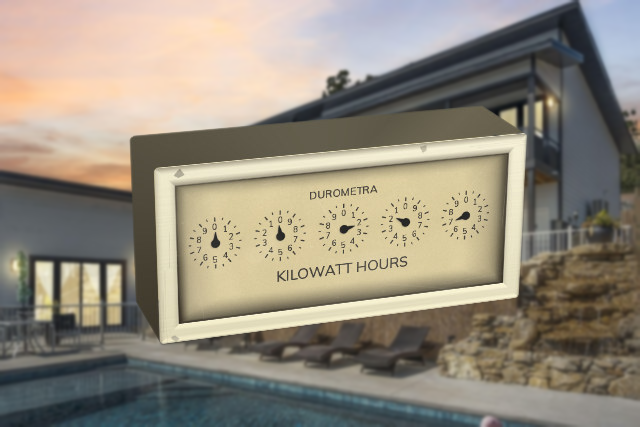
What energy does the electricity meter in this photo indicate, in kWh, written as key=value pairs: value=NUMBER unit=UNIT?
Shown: value=217 unit=kWh
